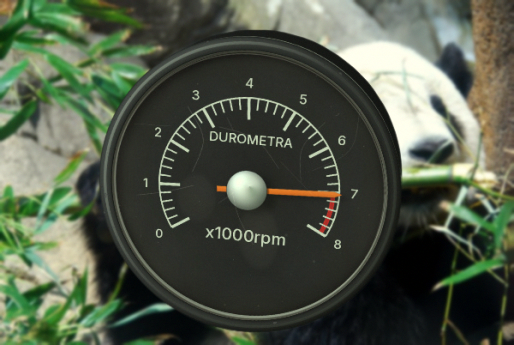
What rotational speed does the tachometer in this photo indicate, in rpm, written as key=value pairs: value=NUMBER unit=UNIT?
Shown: value=7000 unit=rpm
